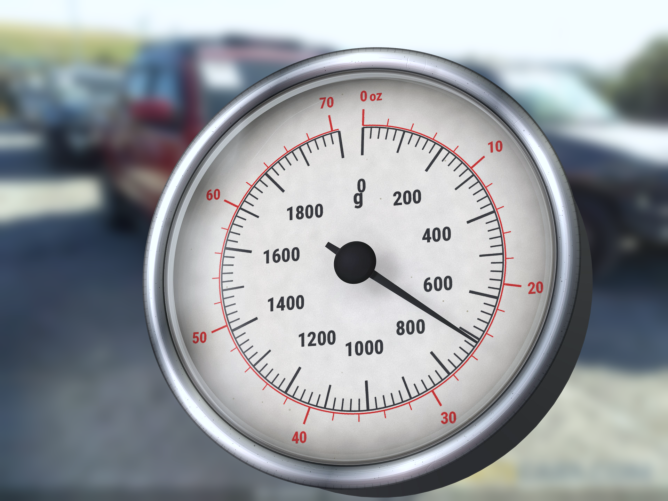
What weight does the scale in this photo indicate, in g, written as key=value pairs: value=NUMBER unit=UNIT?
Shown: value=710 unit=g
